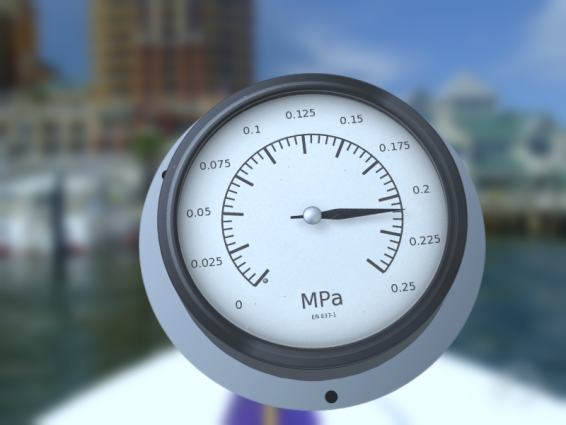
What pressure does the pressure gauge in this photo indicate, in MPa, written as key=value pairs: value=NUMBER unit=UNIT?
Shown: value=0.21 unit=MPa
